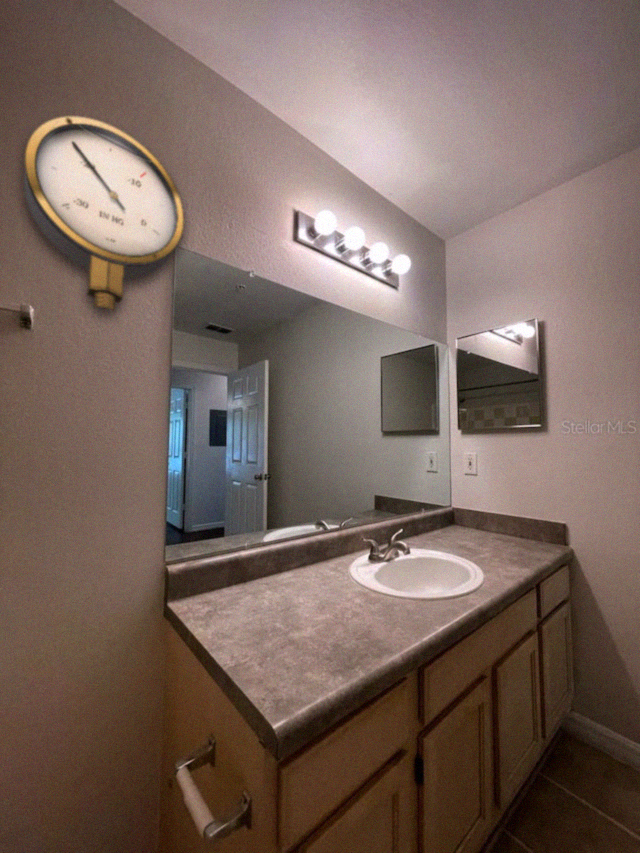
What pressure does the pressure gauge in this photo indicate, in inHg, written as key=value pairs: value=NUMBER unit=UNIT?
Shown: value=-20 unit=inHg
